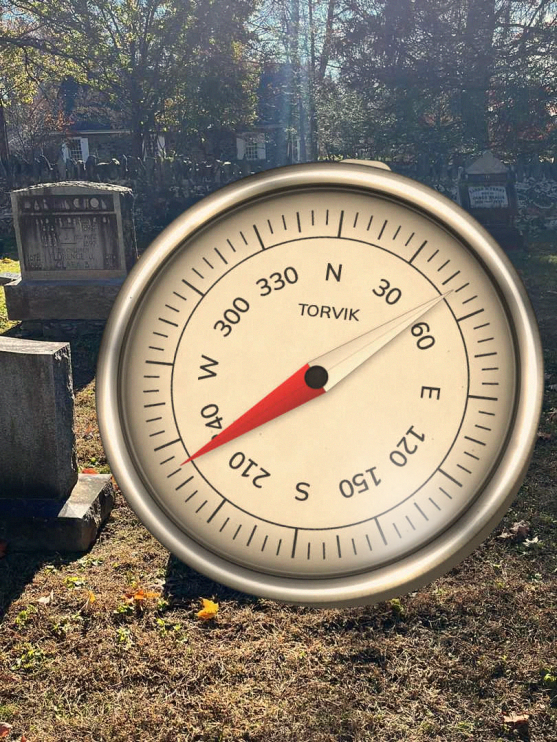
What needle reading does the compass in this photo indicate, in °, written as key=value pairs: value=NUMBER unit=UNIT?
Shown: value=230 unit=°
